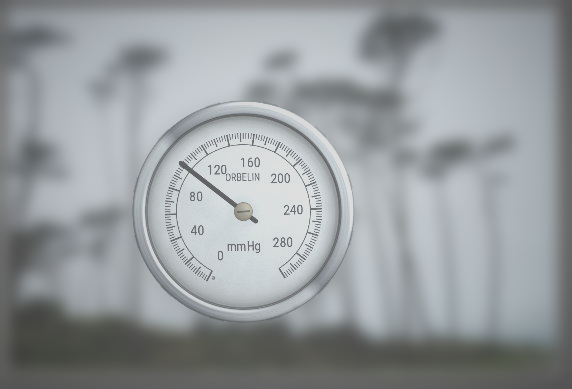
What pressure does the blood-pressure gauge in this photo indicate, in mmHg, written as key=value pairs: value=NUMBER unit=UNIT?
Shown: value=100 unit=mmHg
